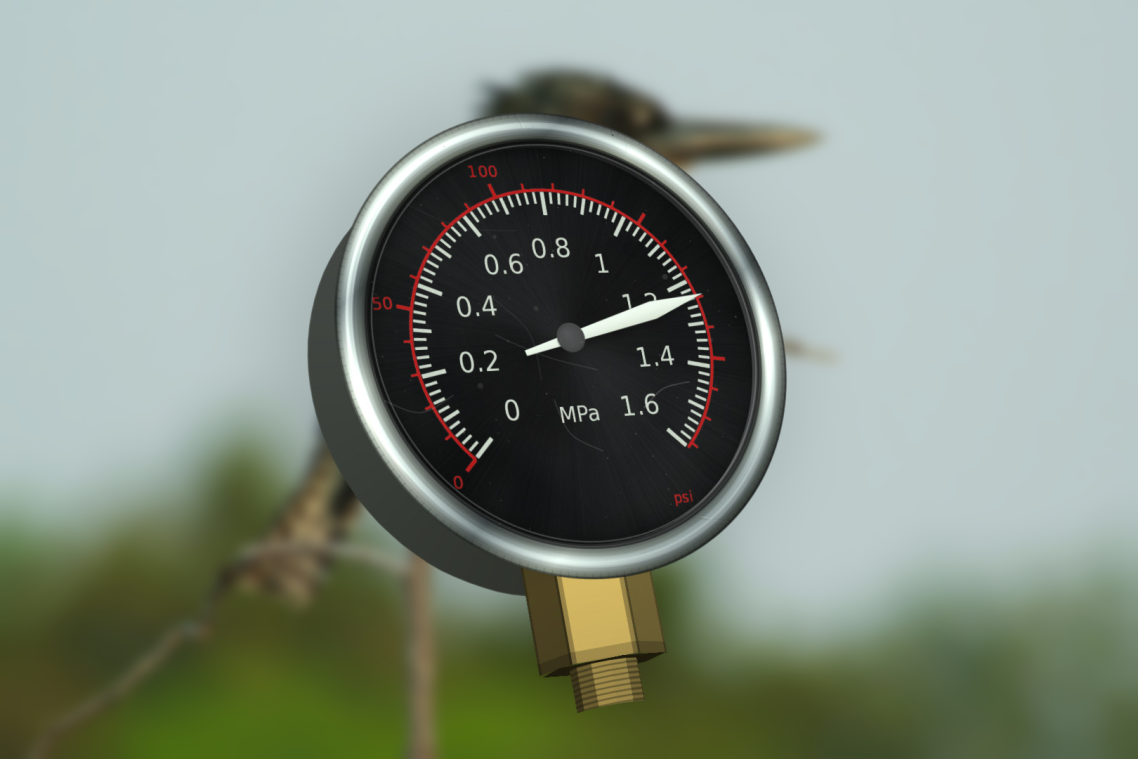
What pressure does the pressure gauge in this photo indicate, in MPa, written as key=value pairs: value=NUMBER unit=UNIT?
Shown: value=1.24 unit=MPa
